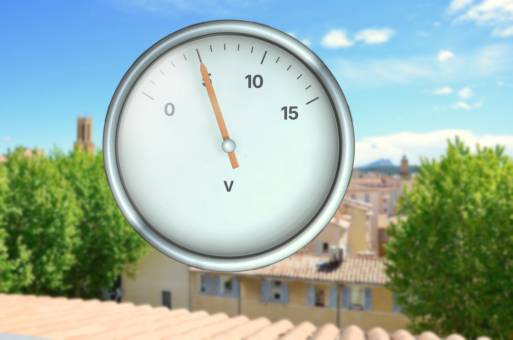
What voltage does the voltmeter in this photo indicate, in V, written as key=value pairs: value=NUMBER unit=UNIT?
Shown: value=5 unit=V
